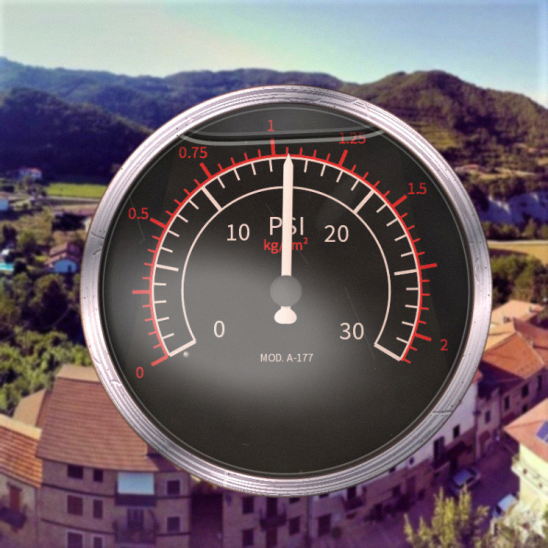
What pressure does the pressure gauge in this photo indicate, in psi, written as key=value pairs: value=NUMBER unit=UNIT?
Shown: value=15 unit=psi
